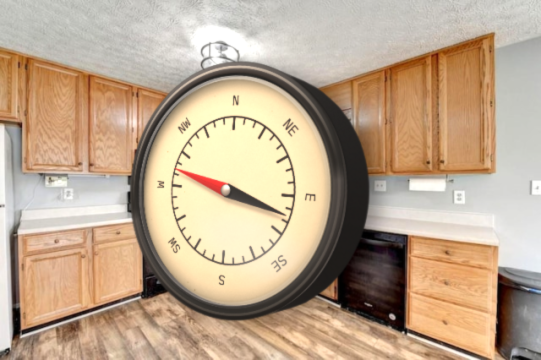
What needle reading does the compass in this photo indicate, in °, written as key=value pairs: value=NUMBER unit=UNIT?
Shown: value=285 unit=°
